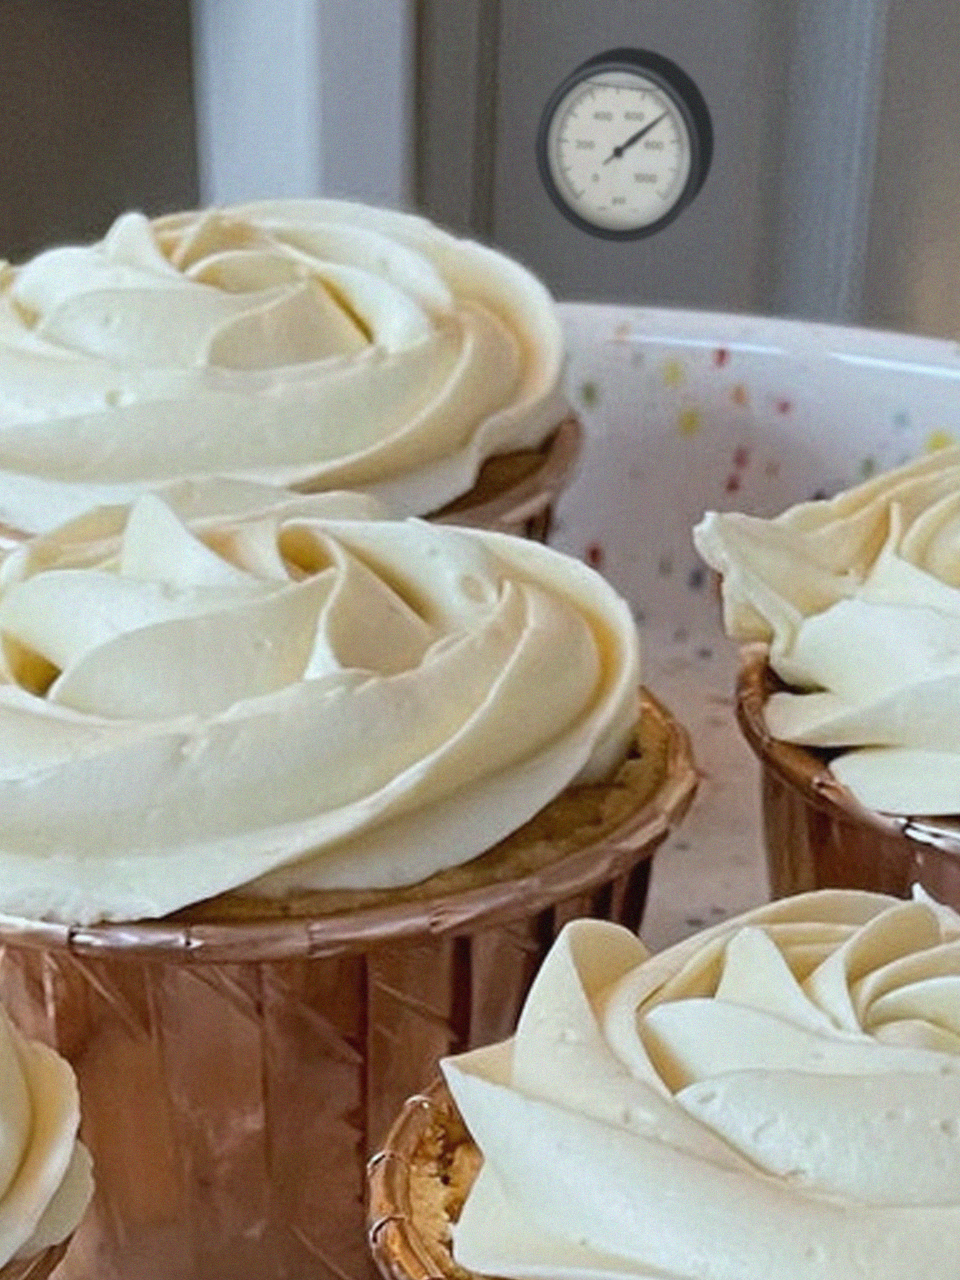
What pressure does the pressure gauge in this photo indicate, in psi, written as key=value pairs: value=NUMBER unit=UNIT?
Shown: value=700 unit=psi
